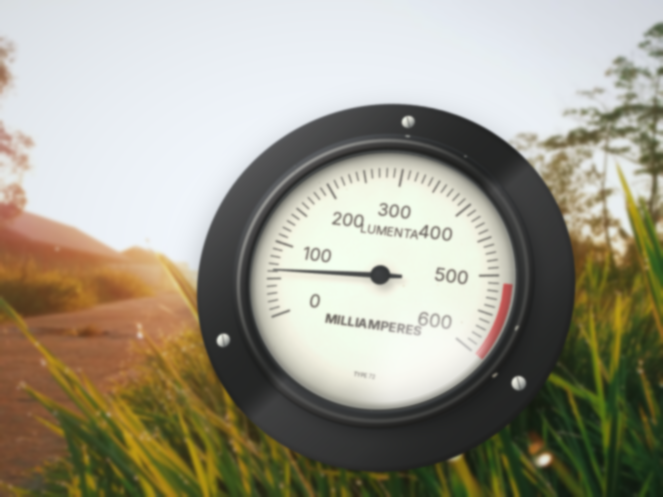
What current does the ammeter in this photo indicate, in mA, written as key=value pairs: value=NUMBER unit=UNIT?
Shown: value=60 unit=mA
